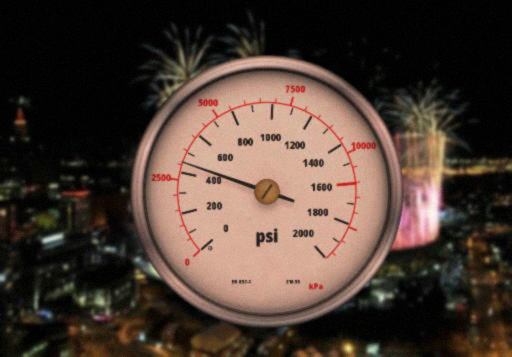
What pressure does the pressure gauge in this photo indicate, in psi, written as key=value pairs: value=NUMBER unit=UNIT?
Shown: value=450 unit=psi
